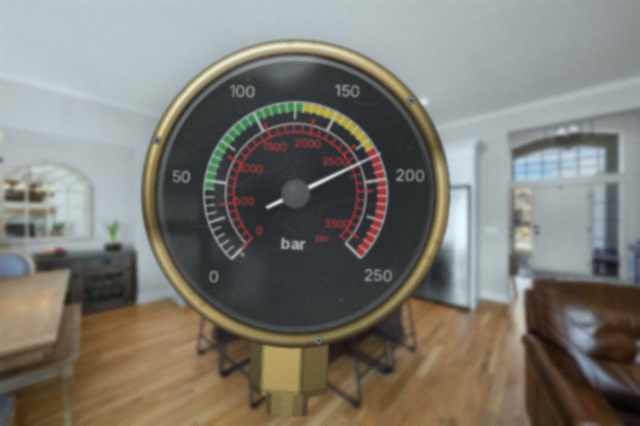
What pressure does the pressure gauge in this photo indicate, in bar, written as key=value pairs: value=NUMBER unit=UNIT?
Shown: value=185 unit=bar
